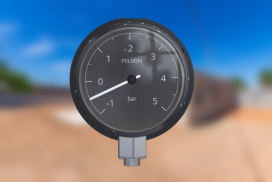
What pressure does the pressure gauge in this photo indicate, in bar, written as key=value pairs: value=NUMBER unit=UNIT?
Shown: value=-0.5 unit=bar
